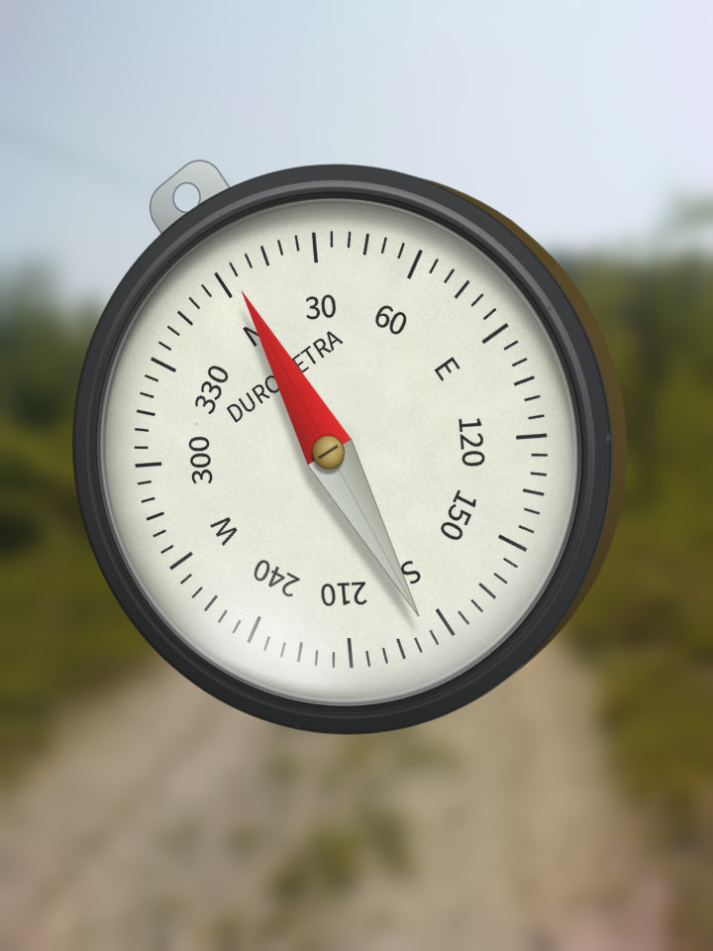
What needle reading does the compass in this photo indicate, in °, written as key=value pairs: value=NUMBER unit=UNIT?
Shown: value=5 unit=°
